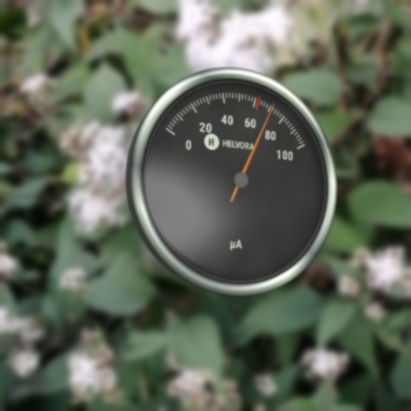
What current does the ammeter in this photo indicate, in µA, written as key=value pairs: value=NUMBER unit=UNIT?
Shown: value=70 unit=µA
